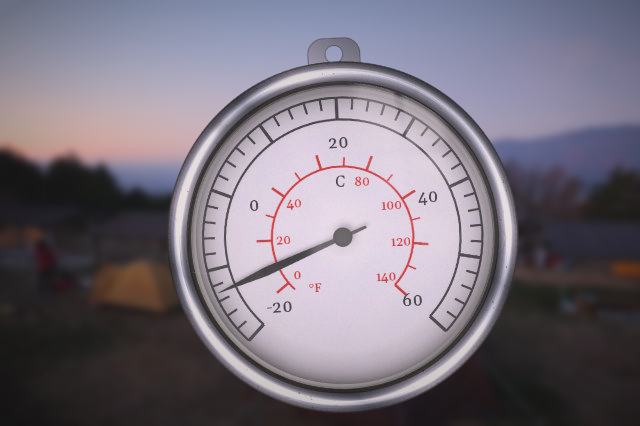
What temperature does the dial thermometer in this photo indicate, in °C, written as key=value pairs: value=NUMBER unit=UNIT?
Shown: value=-13 unit=°C
